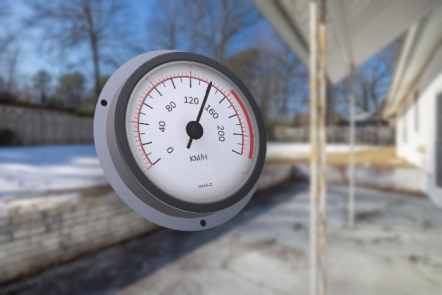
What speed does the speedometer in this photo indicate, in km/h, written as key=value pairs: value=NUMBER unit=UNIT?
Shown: value=140 unit=km/h
